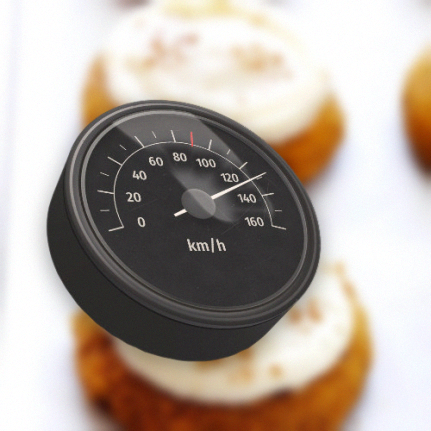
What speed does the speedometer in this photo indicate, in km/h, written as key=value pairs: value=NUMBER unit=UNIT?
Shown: value=130 unit=km/h
